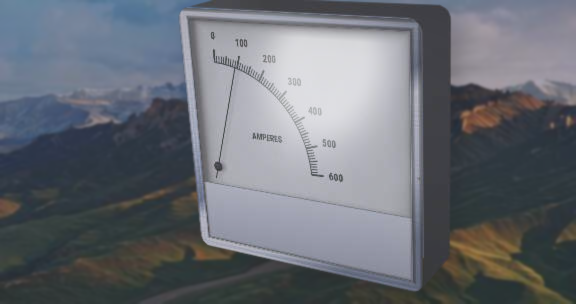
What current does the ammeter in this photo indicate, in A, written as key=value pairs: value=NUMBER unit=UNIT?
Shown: value=100 unit=A
